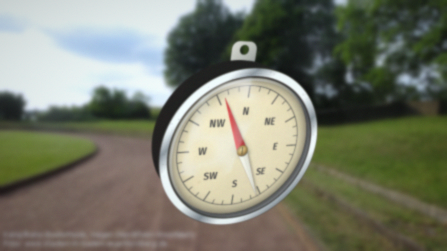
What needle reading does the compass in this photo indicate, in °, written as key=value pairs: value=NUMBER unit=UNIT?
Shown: value=335 unit=°
